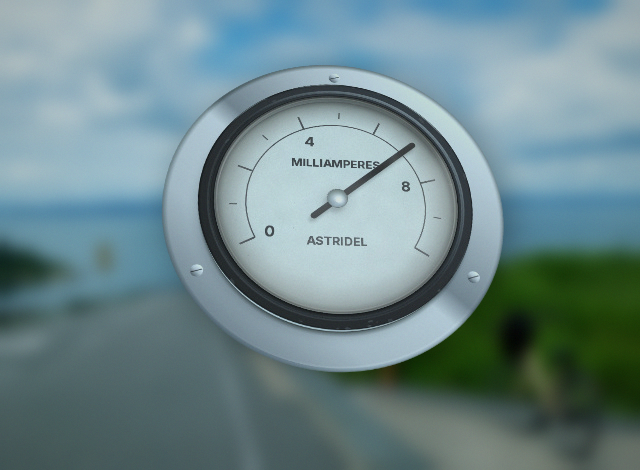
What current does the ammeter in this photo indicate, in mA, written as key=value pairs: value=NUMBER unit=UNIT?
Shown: value=7 unit=mA
